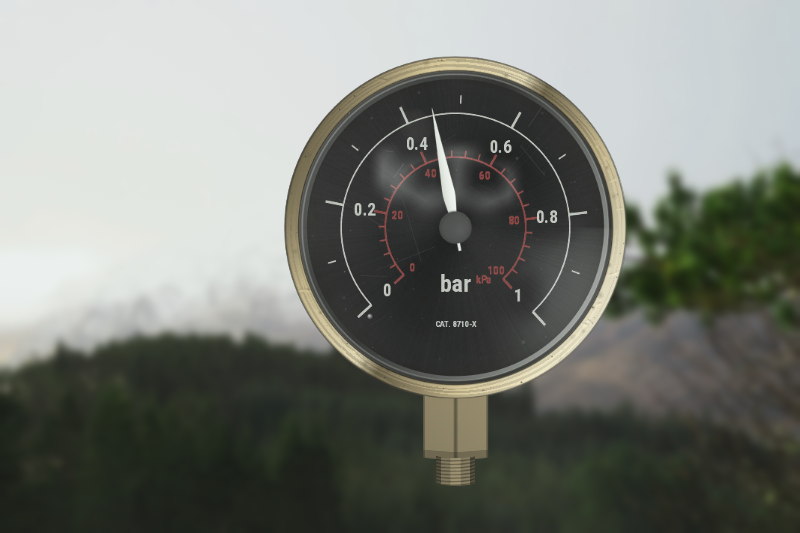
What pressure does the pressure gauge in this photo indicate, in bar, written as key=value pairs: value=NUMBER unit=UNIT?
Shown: value=0.45 unit=bar
